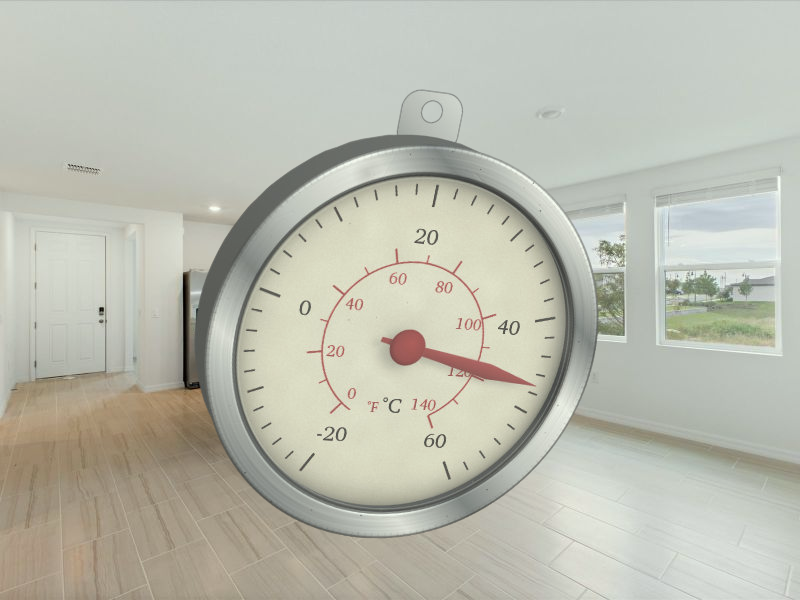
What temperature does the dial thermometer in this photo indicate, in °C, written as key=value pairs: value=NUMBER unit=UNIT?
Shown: value=47 unit=°C
